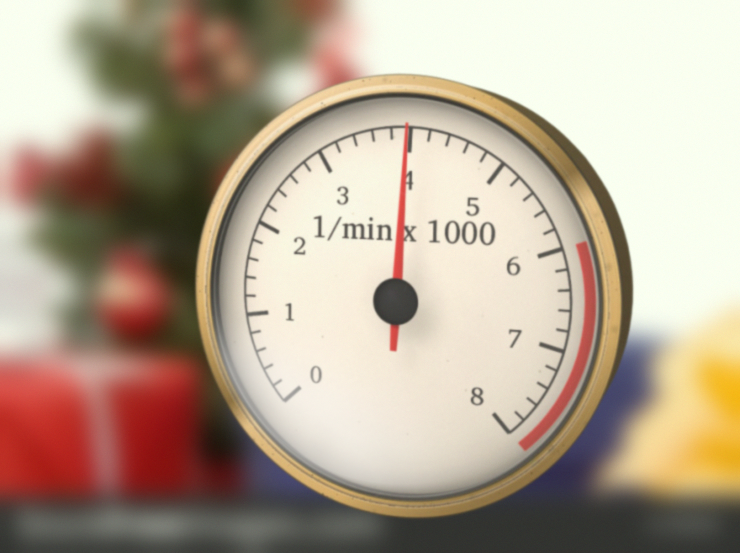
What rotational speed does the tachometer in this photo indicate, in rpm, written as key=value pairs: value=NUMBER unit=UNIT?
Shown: value=4000 unit=rpm
